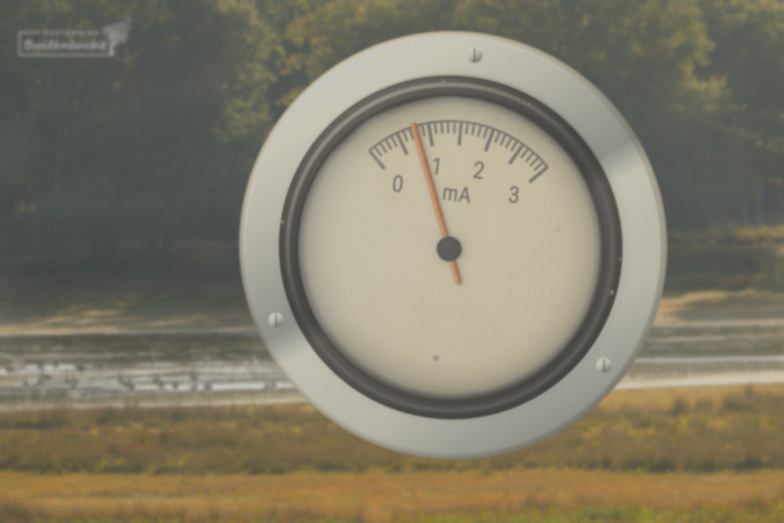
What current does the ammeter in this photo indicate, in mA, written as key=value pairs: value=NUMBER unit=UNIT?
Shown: value=0.8 unit=mA
